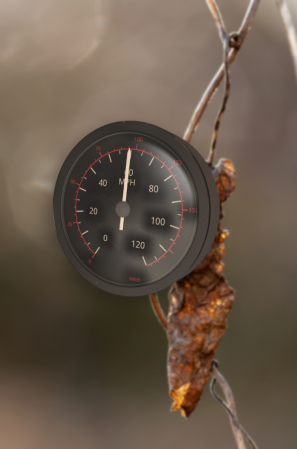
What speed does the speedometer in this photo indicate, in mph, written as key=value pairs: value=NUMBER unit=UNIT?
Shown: value=60 unit=mph
